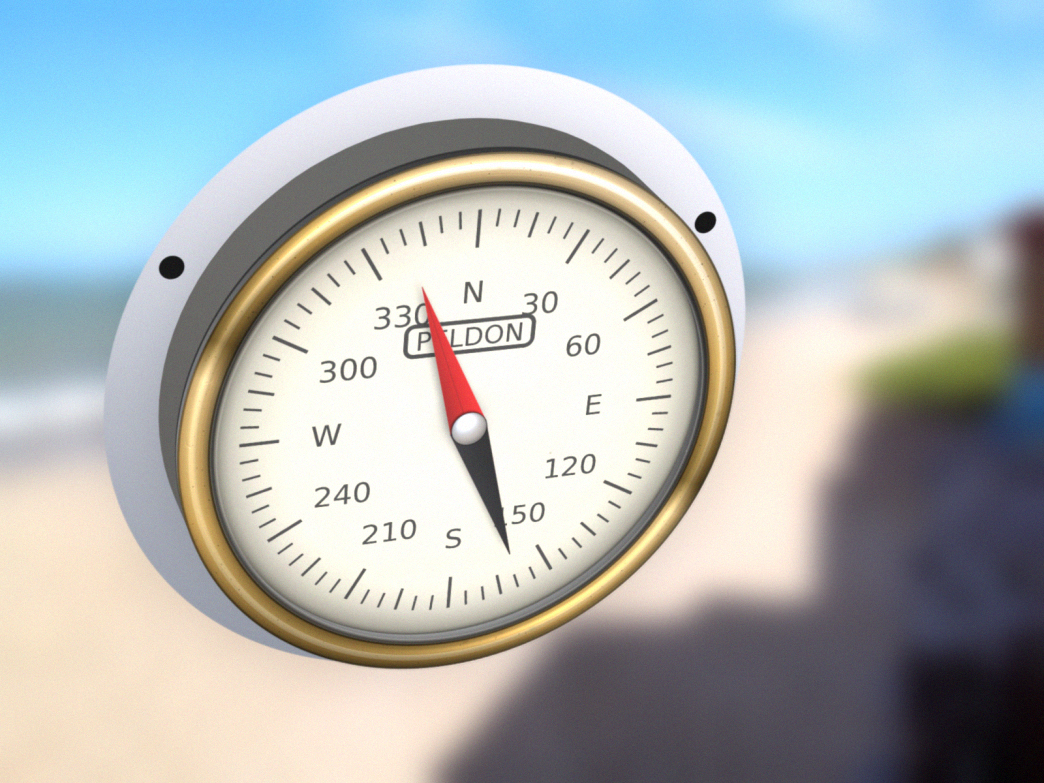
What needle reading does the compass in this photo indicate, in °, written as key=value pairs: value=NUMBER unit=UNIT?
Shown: value=340 unit=°
